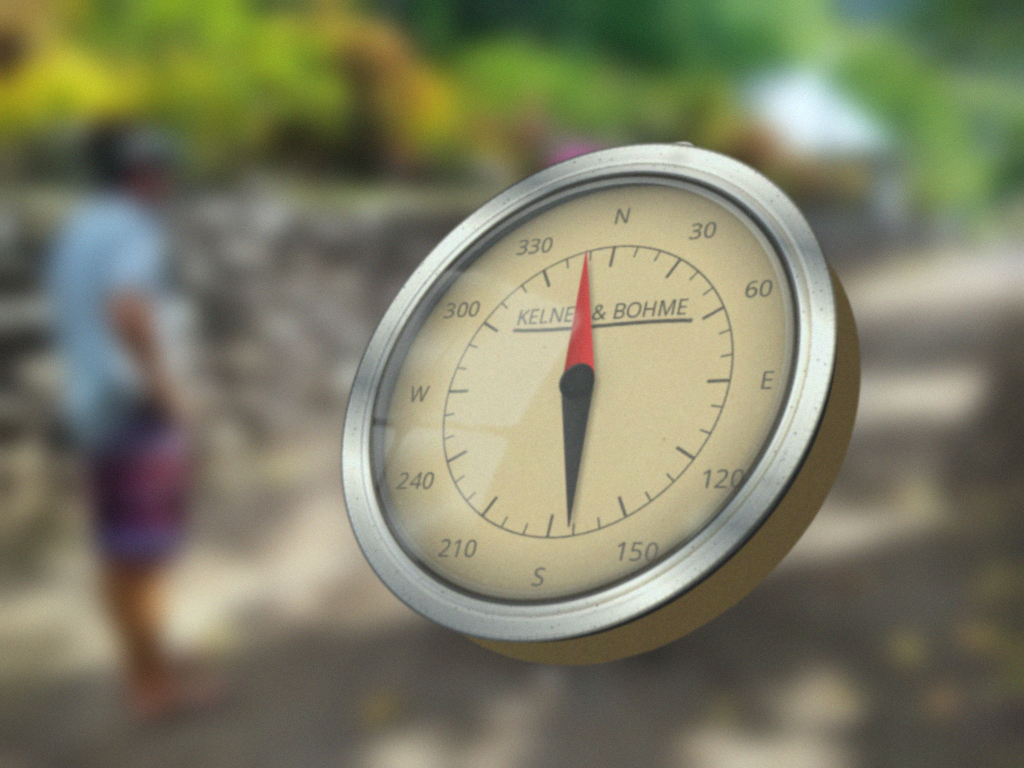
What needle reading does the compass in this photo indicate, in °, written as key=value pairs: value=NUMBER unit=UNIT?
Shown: value=350 unit=°
